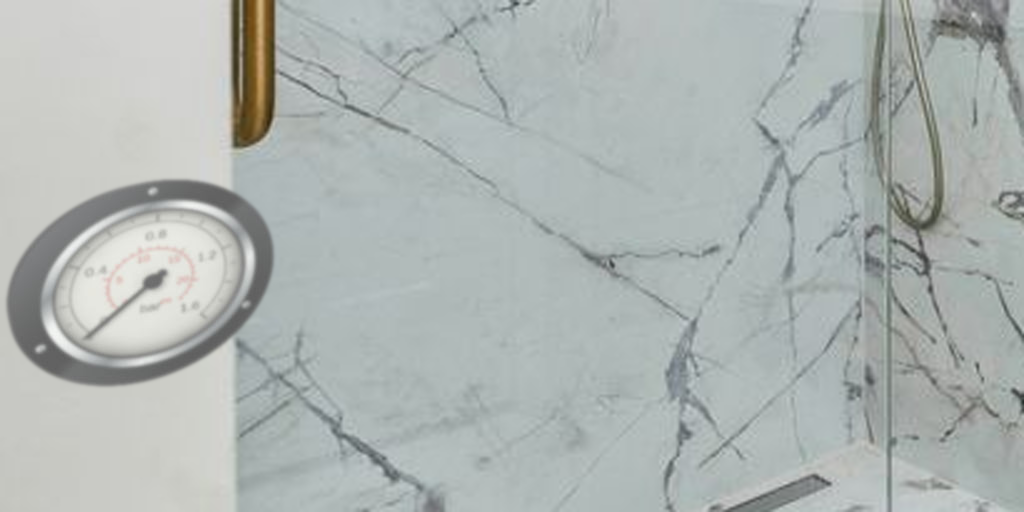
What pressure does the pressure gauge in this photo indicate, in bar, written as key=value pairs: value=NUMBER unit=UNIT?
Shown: value=0 unit=bar
